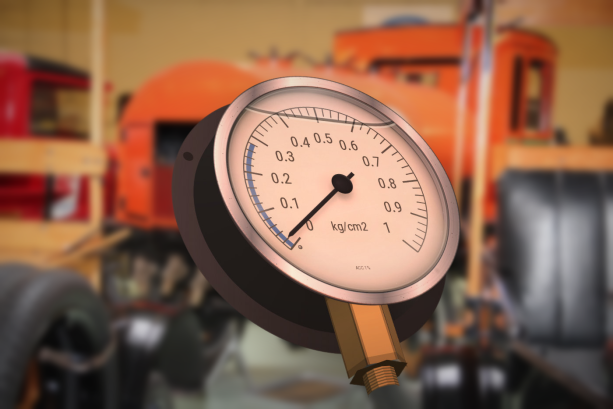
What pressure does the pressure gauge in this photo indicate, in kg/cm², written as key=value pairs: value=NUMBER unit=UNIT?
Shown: value=0.02 unit=kg/cm²
